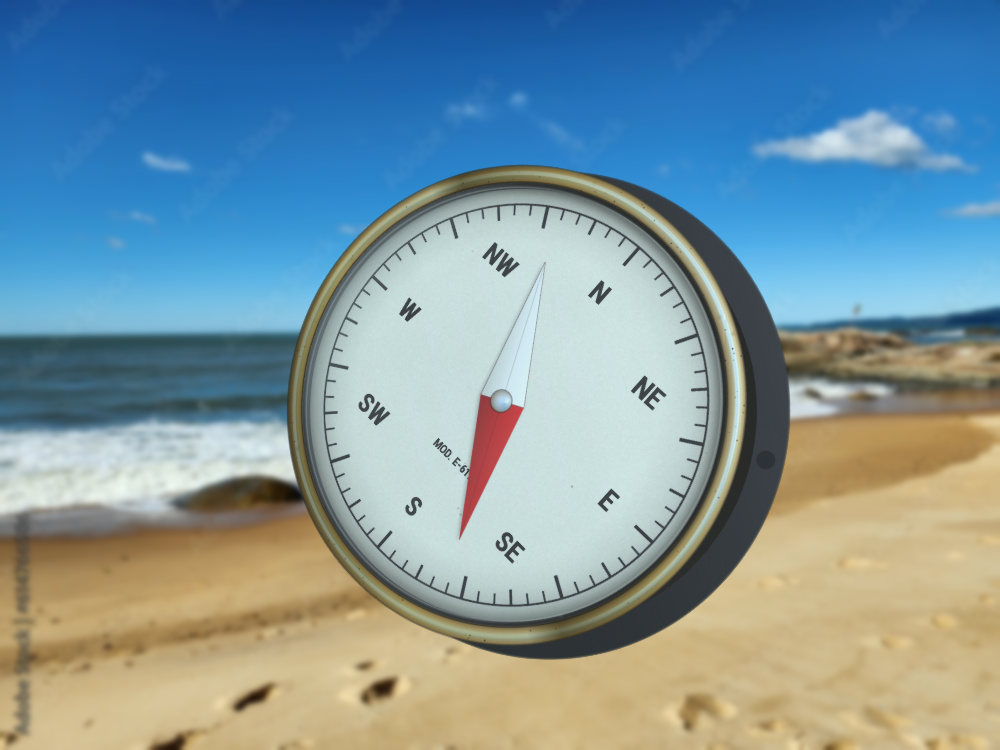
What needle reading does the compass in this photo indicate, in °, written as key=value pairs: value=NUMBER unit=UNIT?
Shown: value=155 unit=°
